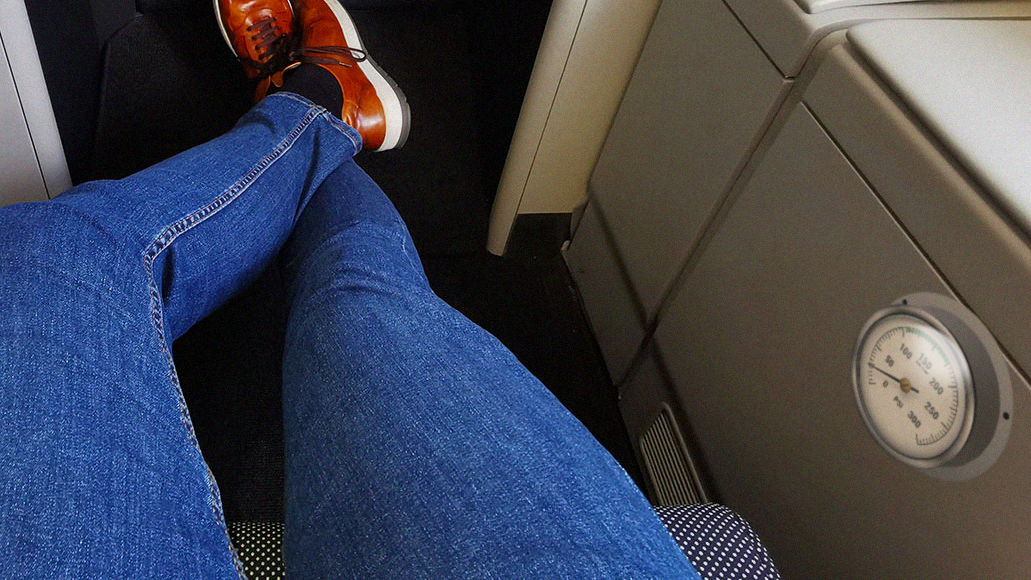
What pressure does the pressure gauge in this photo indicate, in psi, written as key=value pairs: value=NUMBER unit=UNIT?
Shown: value=25 unit=psi
